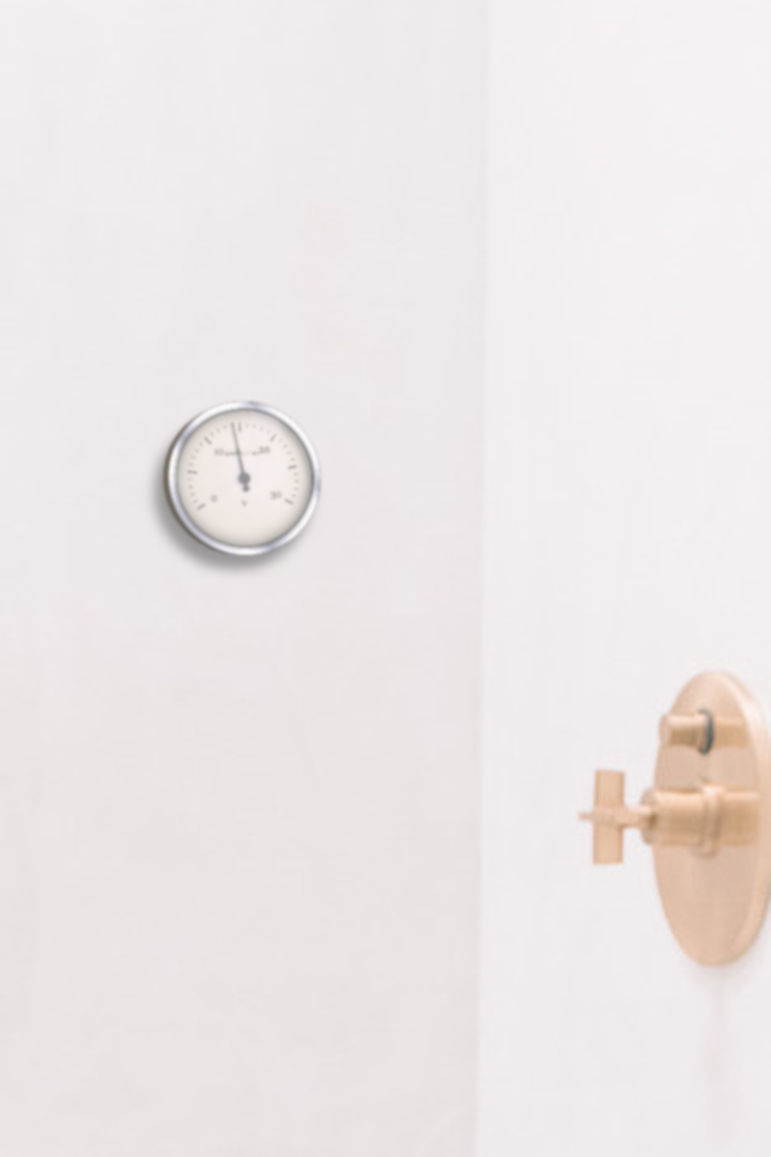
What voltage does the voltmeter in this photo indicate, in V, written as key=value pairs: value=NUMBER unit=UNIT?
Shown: value=14 unit=V
